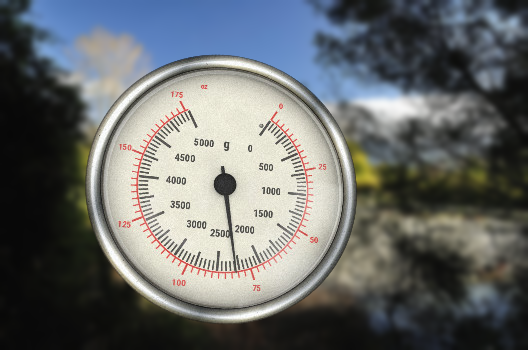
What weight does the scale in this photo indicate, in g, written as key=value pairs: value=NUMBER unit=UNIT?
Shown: value=2300 unit=g
